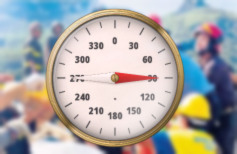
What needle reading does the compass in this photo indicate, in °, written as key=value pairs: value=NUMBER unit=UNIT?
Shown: value=90 unit=°
